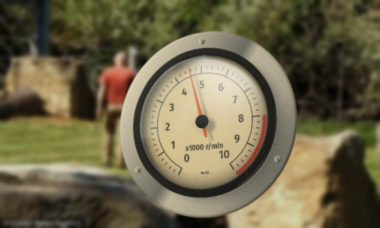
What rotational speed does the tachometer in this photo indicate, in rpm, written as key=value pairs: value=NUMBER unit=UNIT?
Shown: value=4600 unit=rpm
